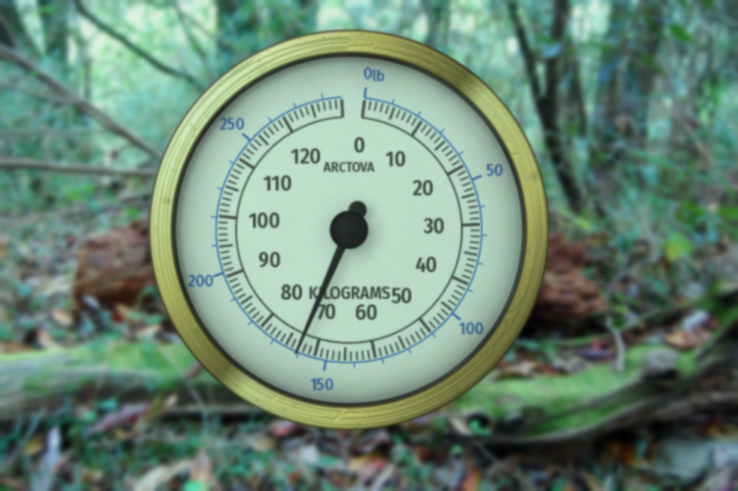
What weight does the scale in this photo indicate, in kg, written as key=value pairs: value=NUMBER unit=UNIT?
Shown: value=73 unit=kg
